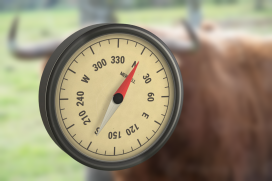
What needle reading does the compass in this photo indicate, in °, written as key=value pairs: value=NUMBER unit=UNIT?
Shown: value=0 unit=°
